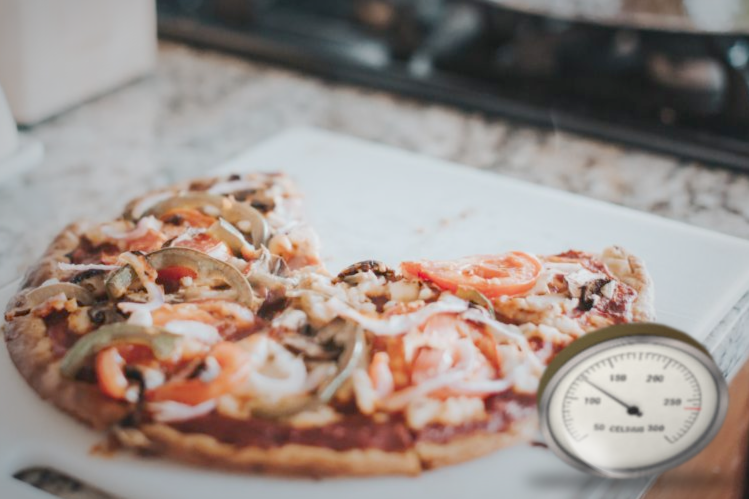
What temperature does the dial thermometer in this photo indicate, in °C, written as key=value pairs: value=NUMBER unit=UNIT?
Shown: value=125 unit=°C
